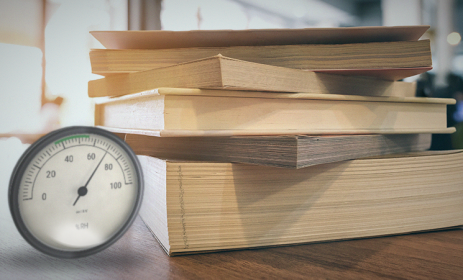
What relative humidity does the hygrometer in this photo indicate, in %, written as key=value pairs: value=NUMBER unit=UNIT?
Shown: value=70 unit=%
